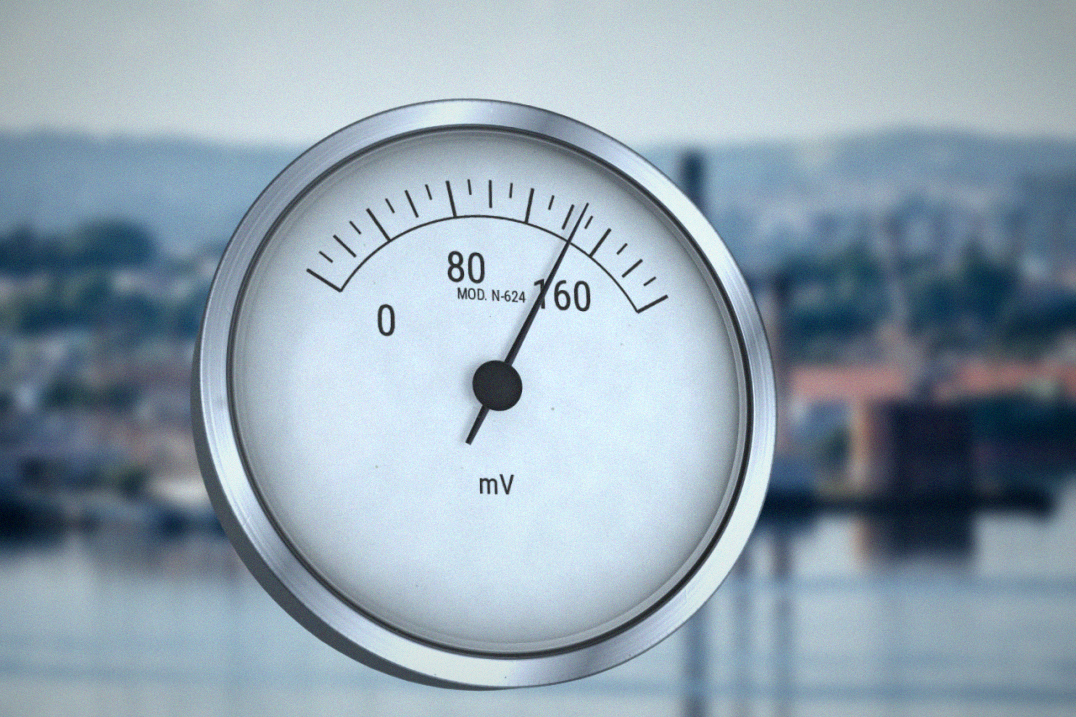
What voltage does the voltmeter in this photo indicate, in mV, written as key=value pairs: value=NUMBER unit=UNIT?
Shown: value=145 unit=mV
